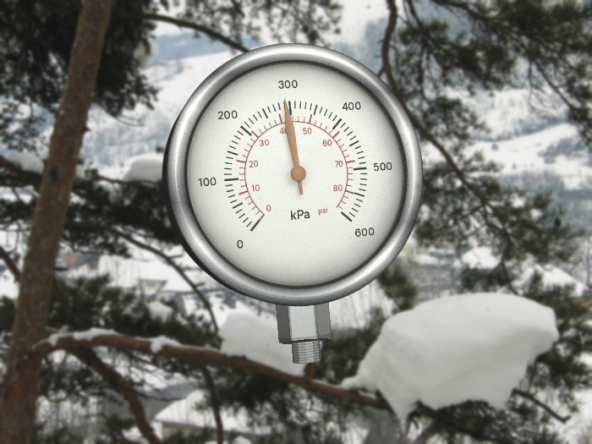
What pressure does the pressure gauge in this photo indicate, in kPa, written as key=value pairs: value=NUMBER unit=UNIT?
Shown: value=290 unit=kPa
